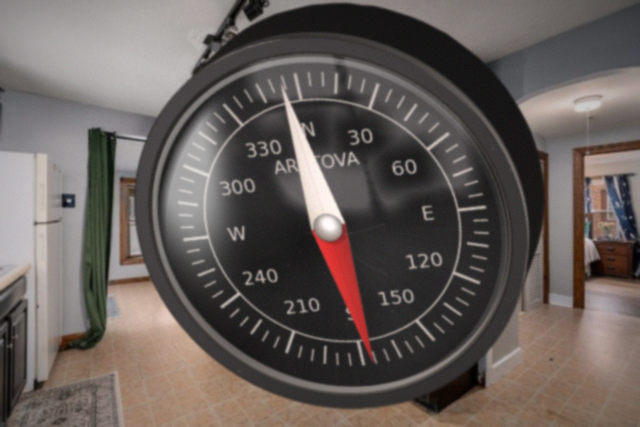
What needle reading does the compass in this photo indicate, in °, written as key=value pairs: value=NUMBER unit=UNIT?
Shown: value=175 unit=°
